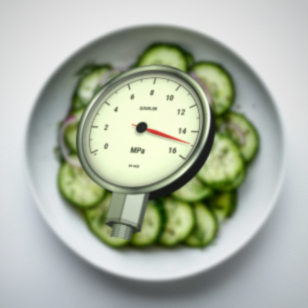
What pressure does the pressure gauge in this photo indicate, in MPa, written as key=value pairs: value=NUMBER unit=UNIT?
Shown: value=15 unit=MPa
